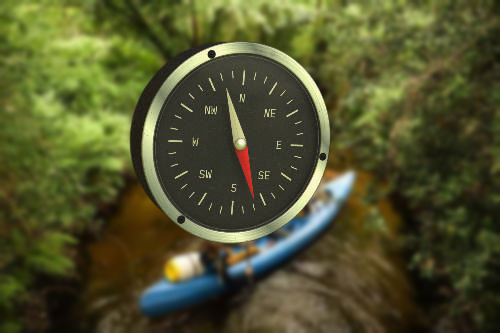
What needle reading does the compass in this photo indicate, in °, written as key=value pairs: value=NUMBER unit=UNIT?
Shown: value=160 unit=°
